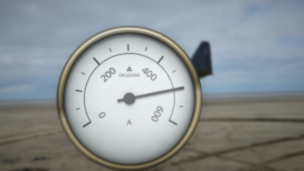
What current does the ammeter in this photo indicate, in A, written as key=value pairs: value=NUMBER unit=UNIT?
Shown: value=500 unit=A
